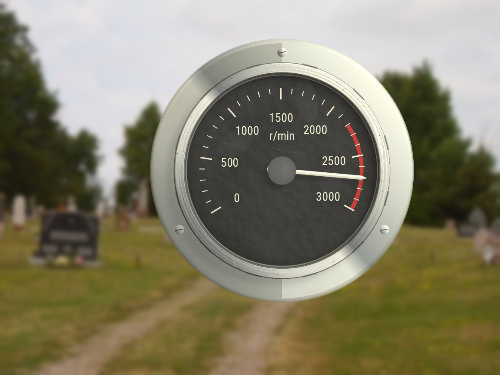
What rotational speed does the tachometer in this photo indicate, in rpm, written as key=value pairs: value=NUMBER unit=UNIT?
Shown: value=2700 unit=rpm
